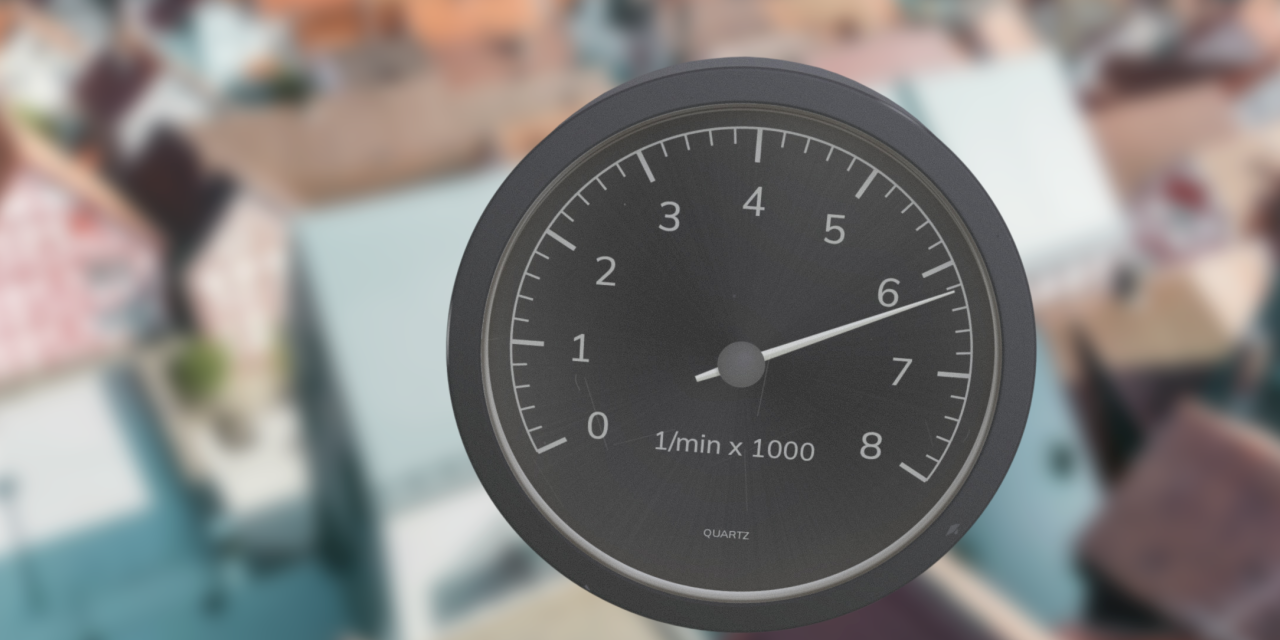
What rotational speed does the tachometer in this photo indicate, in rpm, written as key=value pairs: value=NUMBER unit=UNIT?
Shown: value=6200 unit=rpm
